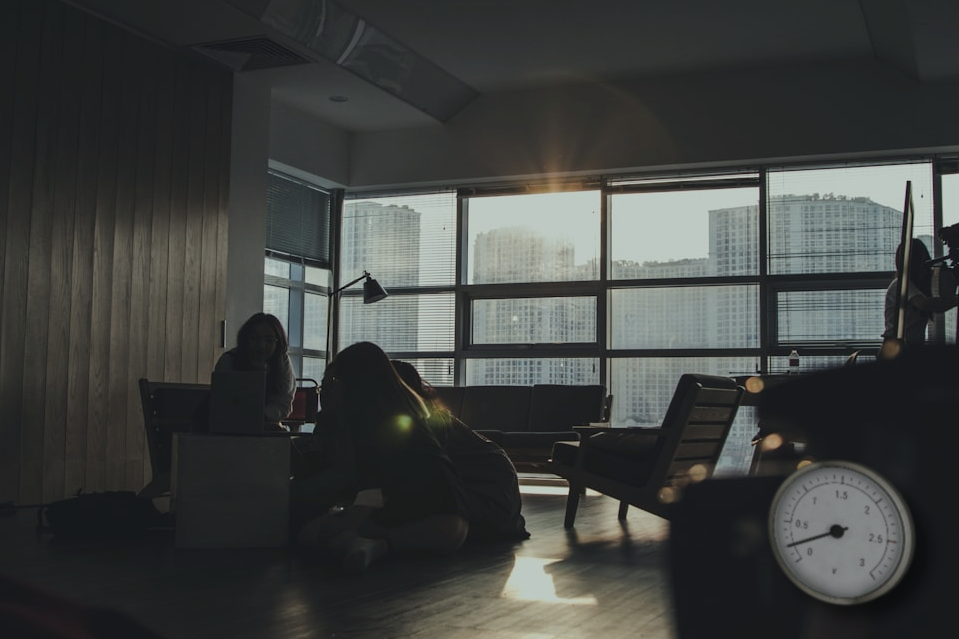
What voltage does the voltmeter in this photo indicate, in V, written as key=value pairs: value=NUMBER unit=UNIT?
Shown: value=0.2 unit=V
